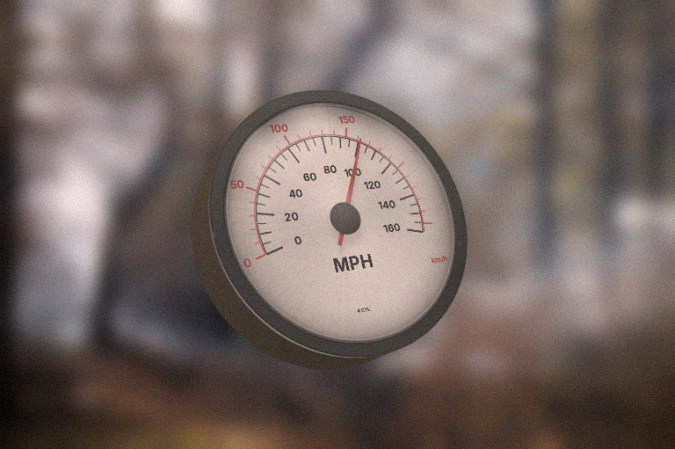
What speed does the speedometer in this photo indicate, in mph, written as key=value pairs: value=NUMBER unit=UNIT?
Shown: value=100 unit=mph
